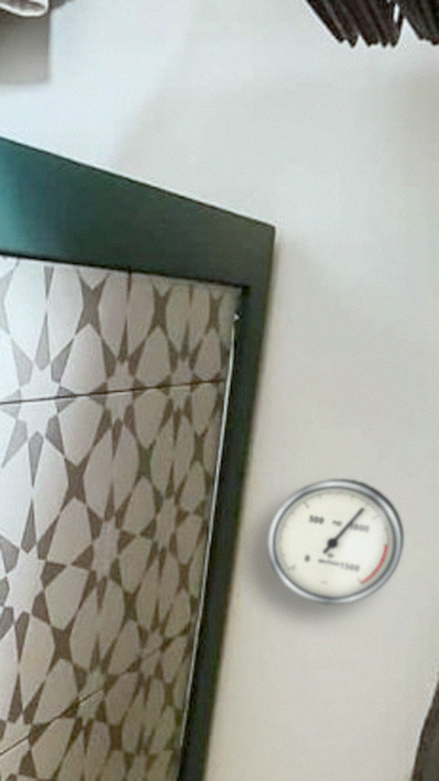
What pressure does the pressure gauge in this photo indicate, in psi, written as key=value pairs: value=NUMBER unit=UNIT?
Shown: value=900 unit=psi
